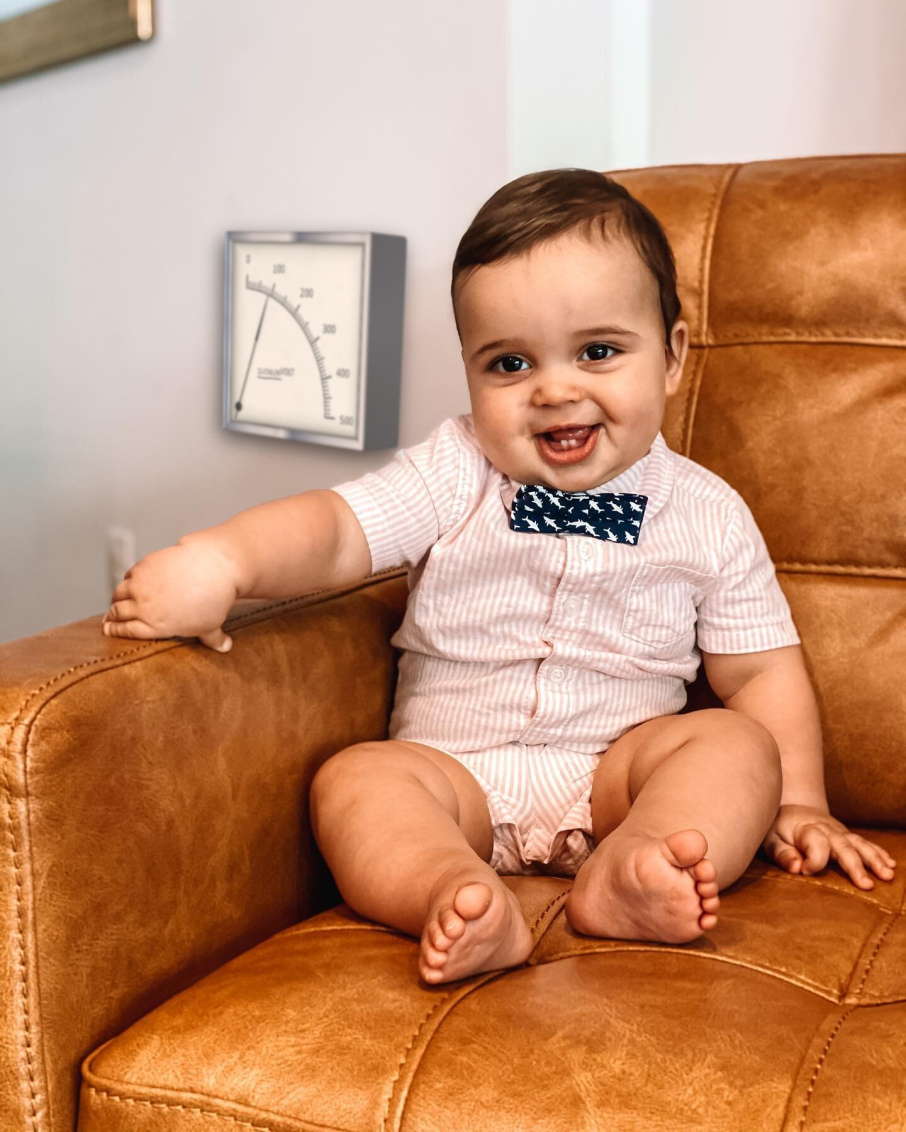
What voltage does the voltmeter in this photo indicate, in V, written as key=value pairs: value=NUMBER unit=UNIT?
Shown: value=100 unit=V
